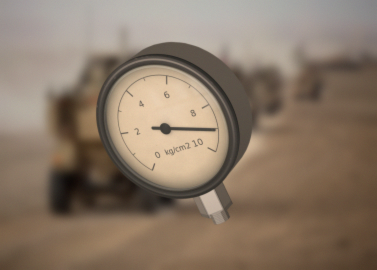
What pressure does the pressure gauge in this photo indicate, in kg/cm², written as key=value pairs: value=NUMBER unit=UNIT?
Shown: value=9 unit=kg/cm²
